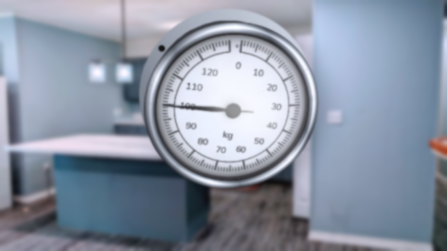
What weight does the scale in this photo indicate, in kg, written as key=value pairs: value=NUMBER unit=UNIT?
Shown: value=100 unit=kg
